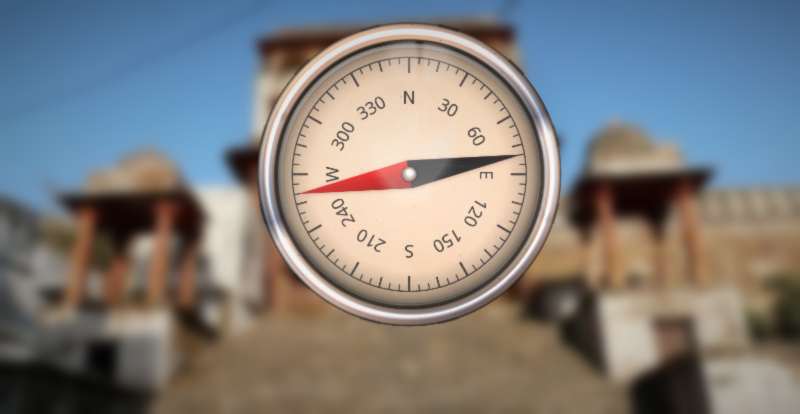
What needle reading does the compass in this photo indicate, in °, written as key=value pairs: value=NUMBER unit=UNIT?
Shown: value=260 unit=°
